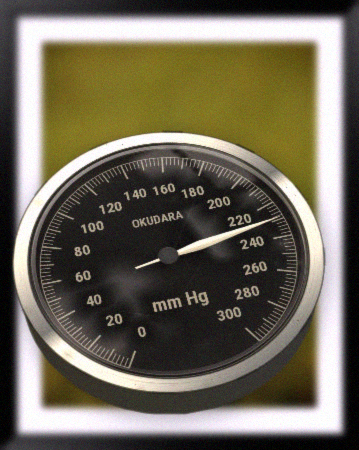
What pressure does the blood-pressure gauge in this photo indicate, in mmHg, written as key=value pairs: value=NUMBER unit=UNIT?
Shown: value=230 unit=mmHg
